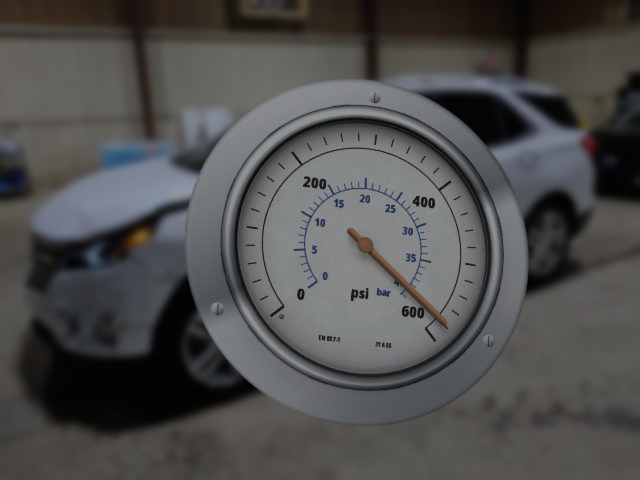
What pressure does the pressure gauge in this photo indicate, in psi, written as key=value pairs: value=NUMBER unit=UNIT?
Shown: value=580 unit=psi
